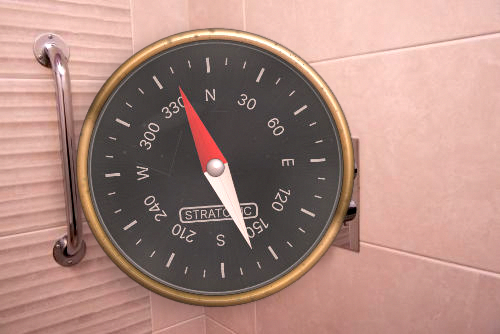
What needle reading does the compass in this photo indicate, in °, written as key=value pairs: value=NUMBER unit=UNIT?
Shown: value=340 unit=°
